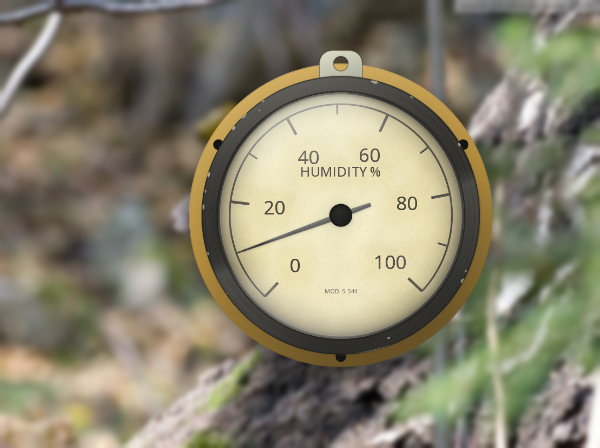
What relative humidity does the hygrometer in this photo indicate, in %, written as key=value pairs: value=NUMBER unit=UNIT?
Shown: value=10 unit=%
